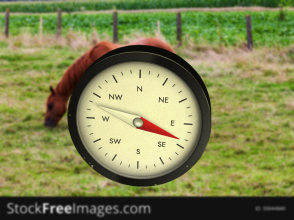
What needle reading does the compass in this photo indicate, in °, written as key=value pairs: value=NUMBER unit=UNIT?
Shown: value=110 unit=°
